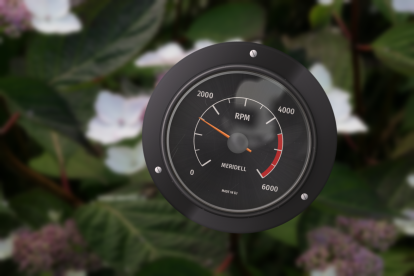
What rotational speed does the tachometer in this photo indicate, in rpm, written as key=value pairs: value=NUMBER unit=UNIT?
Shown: value=1500 unit=rpm
